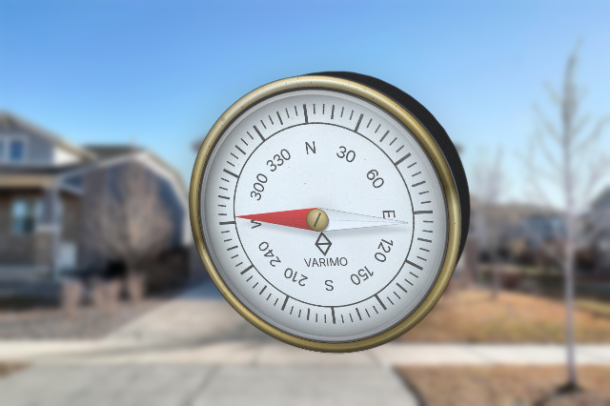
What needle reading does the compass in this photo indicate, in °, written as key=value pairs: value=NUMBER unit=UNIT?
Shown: value=275 unit=°
